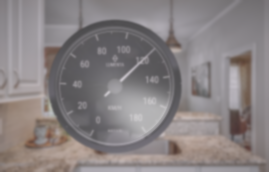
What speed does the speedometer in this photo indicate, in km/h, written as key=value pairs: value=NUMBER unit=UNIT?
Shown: value=120 unit=km/h
